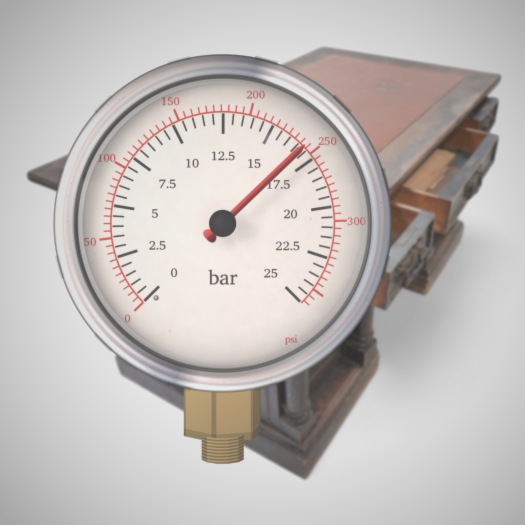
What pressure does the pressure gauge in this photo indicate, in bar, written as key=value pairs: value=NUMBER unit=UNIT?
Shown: value=16.75 unit=bar
